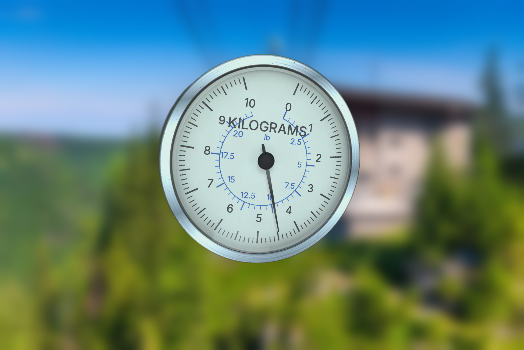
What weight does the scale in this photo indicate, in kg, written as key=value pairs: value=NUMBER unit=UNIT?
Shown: value=4.5 unit=kg
